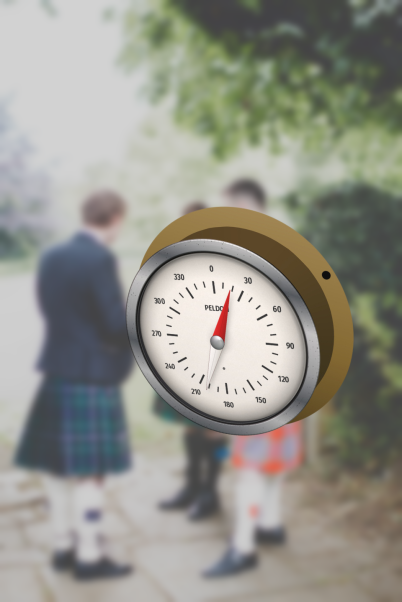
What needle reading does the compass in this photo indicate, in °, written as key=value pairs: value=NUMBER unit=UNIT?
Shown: value=20 unit=°
